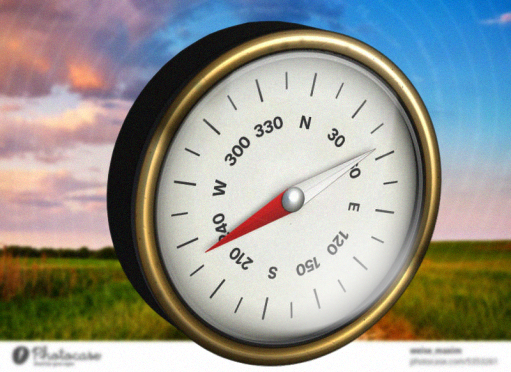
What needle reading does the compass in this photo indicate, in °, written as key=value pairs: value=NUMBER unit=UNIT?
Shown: value=232.5 unit=°
